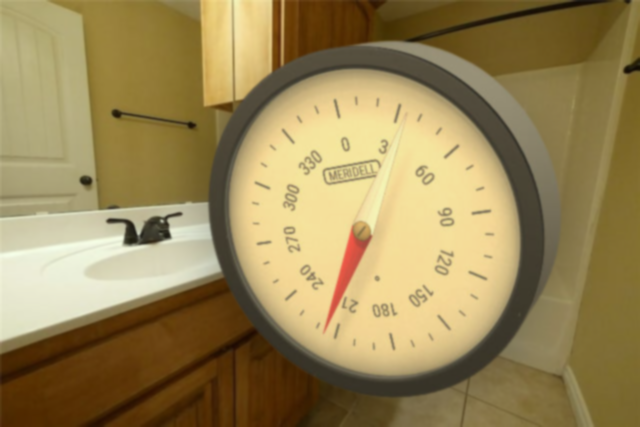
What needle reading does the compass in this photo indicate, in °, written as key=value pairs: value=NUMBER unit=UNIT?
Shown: value=215 unit=°
